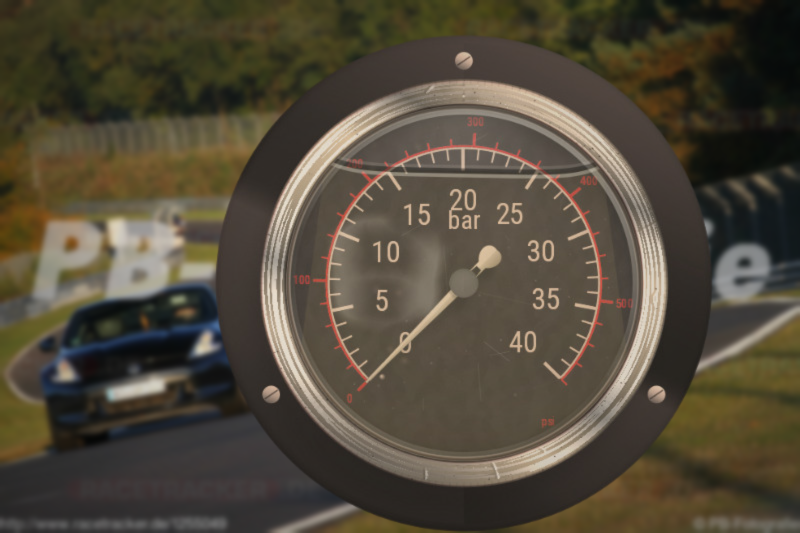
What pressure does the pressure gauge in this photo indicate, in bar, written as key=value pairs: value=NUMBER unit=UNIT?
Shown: value=0 unit=bar
